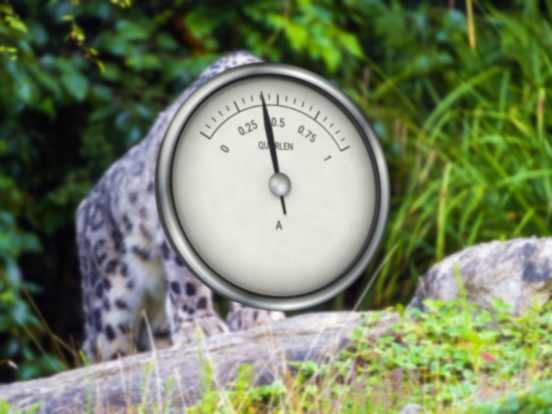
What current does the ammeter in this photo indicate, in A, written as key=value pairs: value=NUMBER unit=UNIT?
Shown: value=0.4 unit=A
